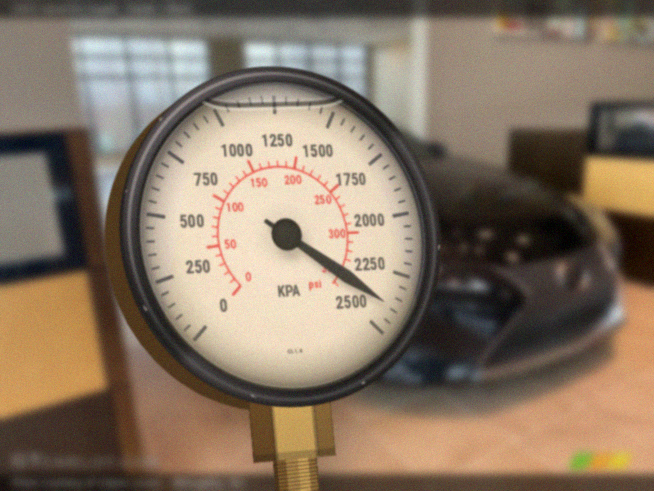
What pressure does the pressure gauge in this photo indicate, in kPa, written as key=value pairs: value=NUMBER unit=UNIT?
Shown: value=2400 unit=kPa
